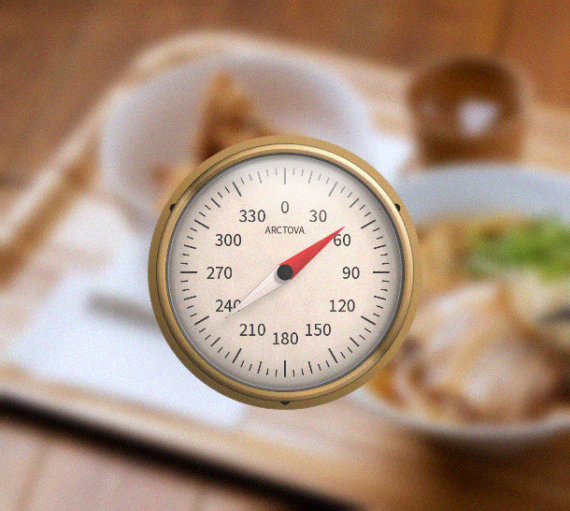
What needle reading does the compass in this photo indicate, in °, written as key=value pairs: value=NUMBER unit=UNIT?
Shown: value=52.5 unit=°
